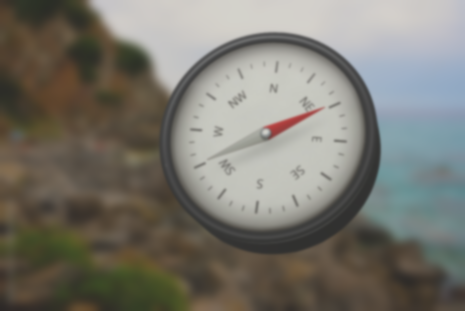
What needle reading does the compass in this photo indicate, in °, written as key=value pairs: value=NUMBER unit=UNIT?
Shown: value=60 unit=°
